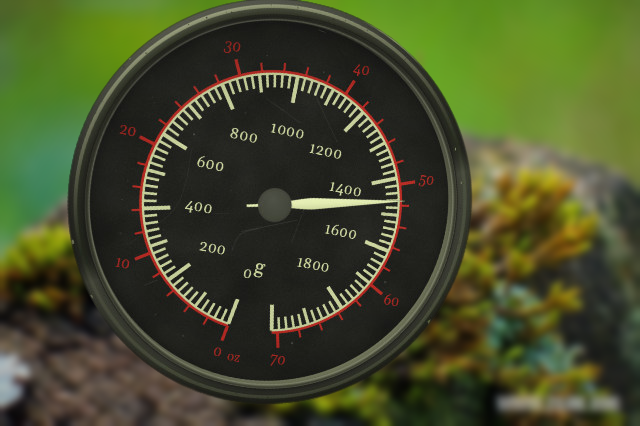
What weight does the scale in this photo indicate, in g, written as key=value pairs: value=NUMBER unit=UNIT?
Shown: value=1460 unit=g
